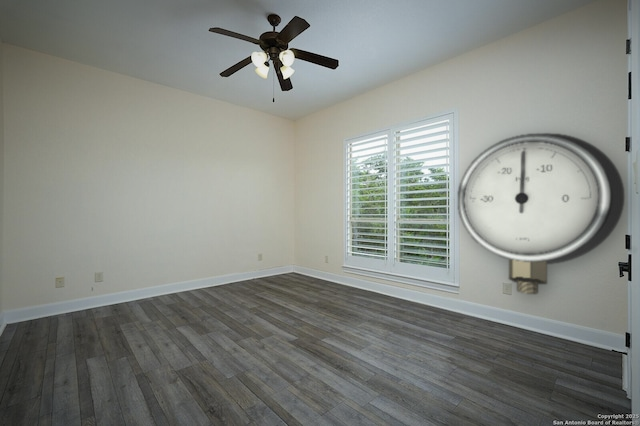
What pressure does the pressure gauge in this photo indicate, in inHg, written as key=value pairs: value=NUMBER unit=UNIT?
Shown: value=-15 unit=inHg
